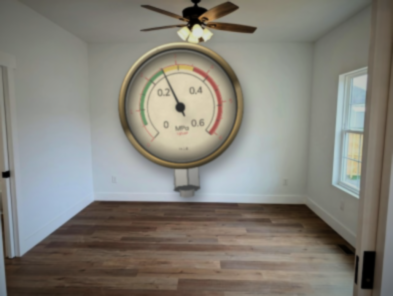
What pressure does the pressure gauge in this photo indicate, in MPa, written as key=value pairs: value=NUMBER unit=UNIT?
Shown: value=0.25 unit=MPa
